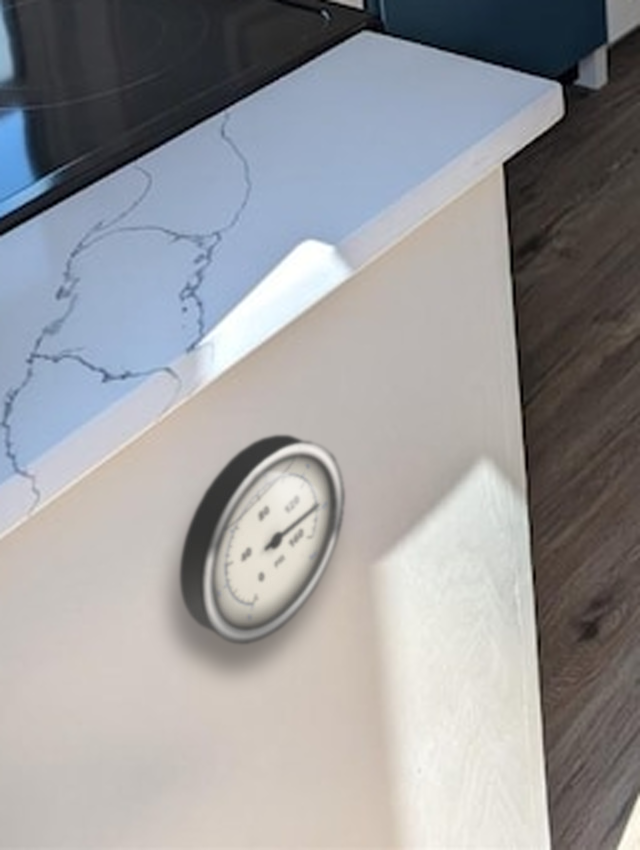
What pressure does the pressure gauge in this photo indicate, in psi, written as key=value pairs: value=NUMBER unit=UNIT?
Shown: value=140 unit=psi
